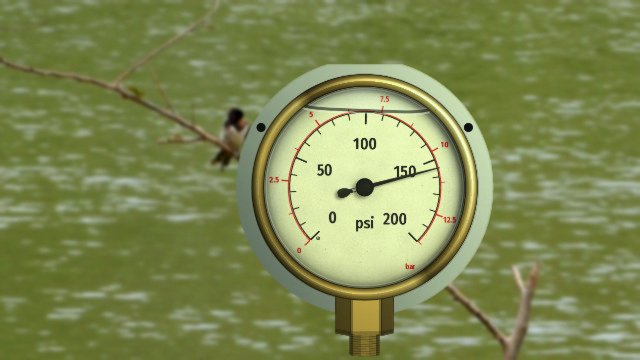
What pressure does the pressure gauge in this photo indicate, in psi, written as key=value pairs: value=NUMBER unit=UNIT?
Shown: value=155 unit=psi
